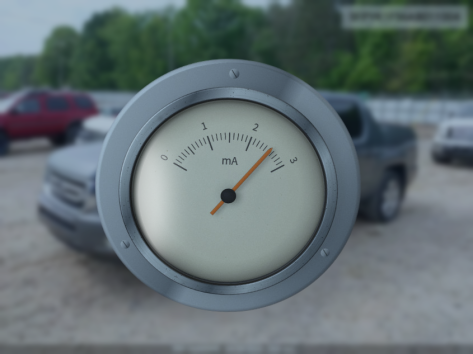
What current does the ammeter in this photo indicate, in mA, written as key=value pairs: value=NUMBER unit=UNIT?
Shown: value=2.5 unit=mA
